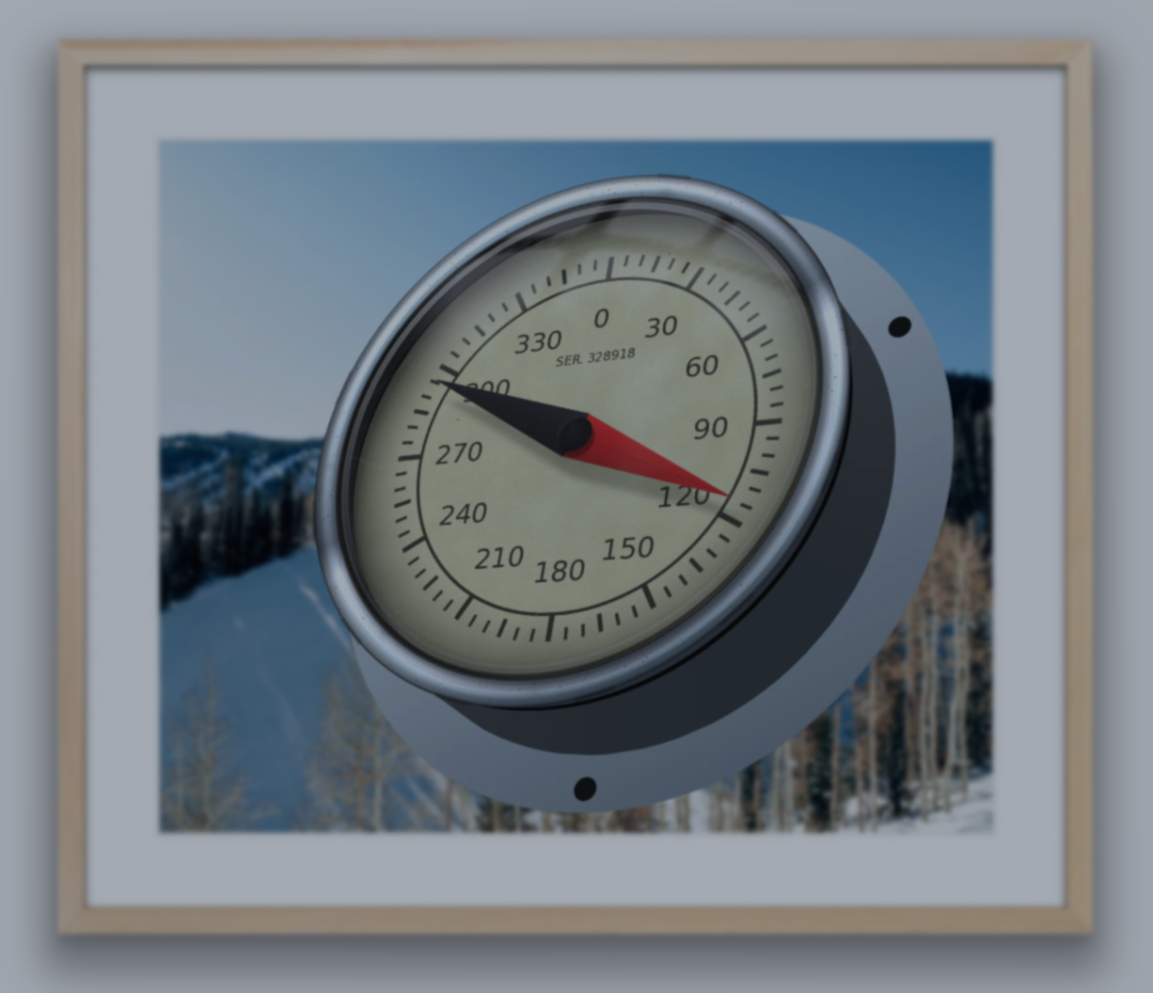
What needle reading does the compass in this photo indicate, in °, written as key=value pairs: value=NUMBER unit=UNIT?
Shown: value=115 unit=°
